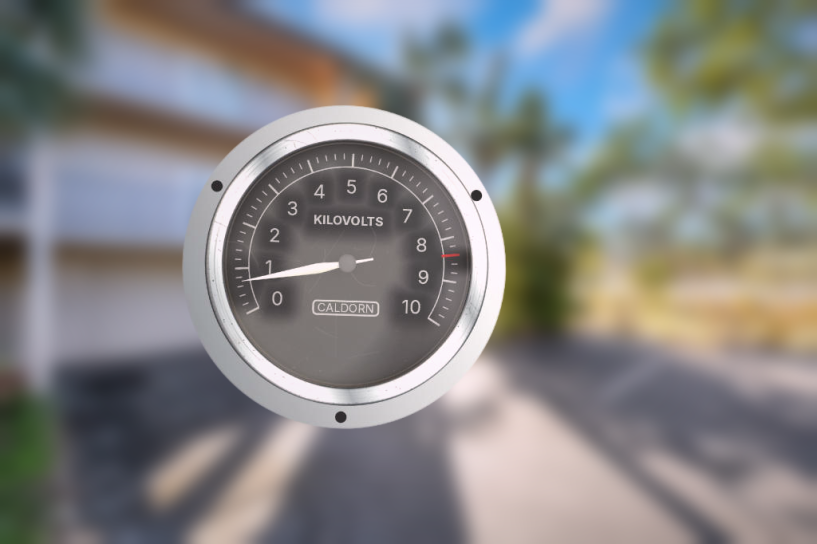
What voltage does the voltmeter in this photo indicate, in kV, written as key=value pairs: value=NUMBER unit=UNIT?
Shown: value=0.7 unit=kV
